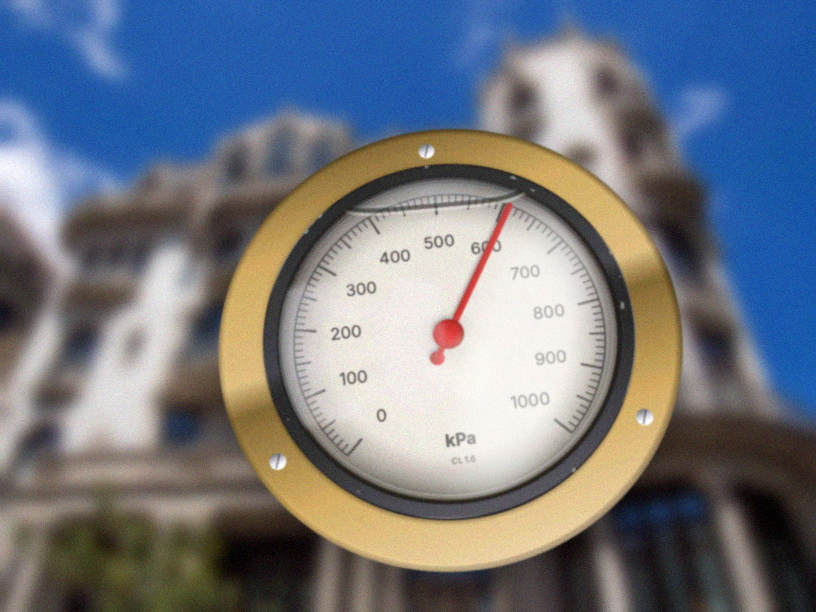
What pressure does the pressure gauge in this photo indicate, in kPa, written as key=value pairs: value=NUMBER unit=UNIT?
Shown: value=610 unit=kPa
